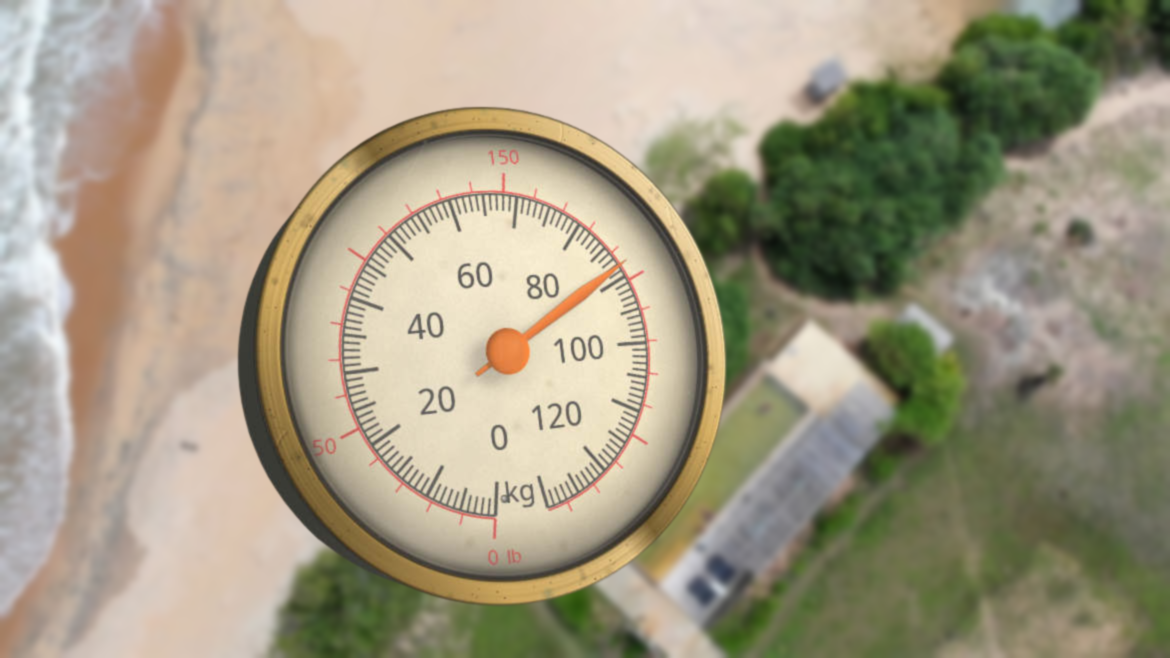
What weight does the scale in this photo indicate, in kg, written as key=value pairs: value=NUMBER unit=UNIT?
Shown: value=88 unit=kg
